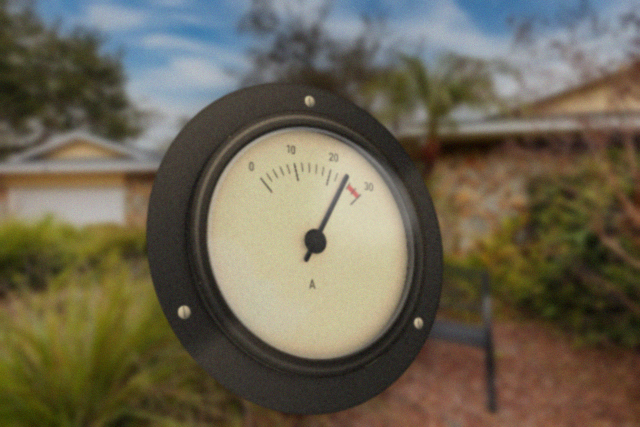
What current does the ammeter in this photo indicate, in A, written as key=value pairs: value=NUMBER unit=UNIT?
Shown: value=24 unit=A
